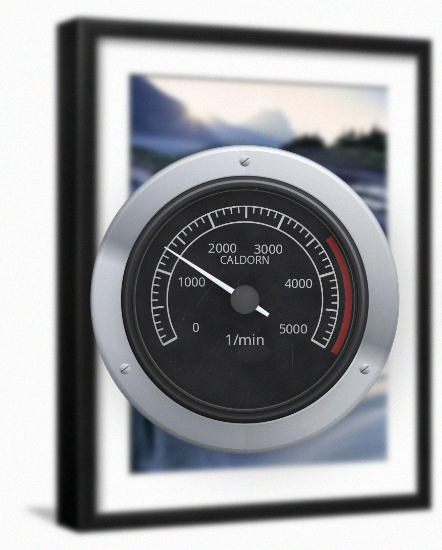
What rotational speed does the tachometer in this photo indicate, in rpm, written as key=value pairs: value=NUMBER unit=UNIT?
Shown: value=1300 unit=rpm
